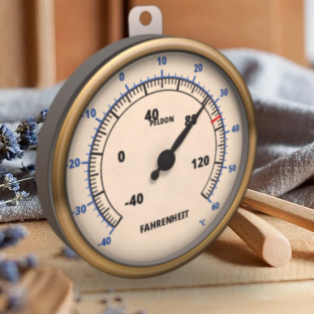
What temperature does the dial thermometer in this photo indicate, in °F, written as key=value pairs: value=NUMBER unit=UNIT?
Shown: value=80 unit=°F
